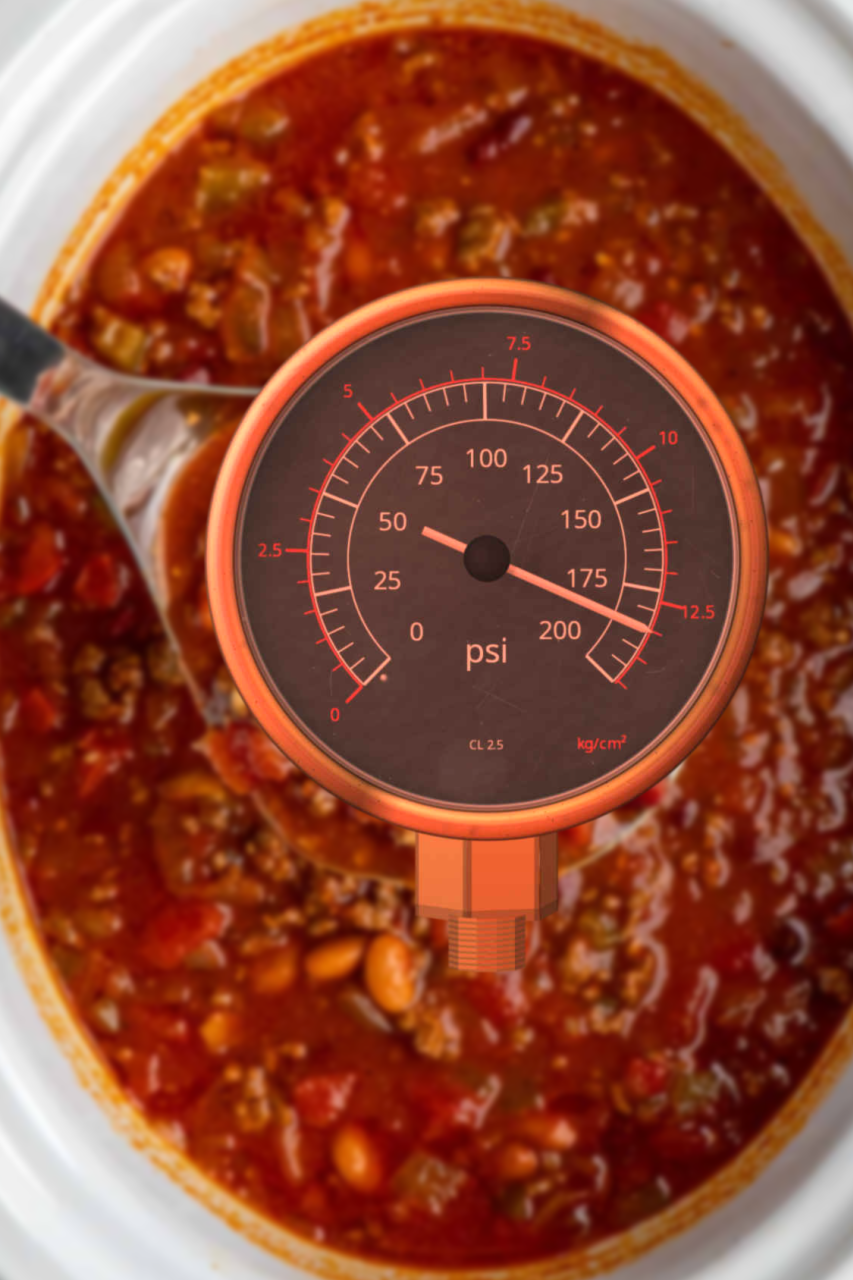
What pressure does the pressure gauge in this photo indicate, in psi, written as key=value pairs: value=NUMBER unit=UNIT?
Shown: value=185 unit=psi
